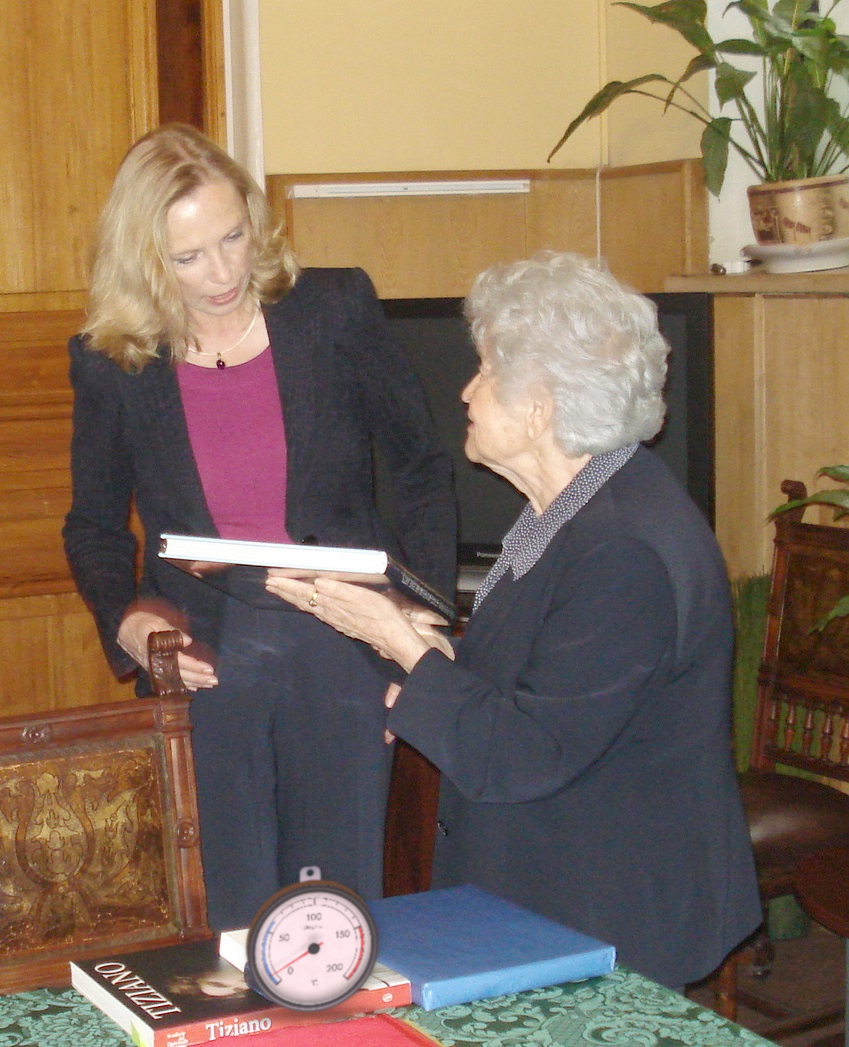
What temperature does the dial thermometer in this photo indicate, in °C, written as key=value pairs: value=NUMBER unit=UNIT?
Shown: value=10 unit=°C
